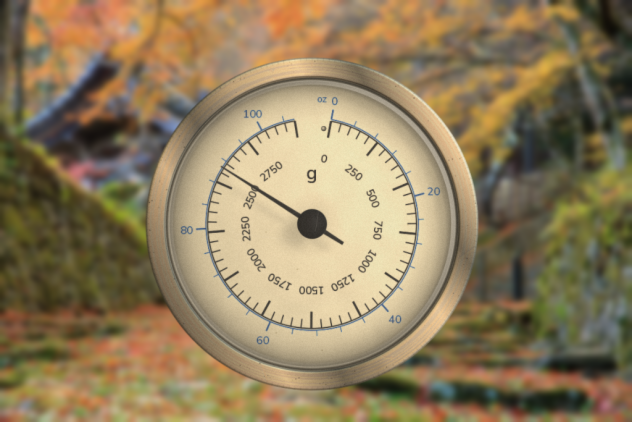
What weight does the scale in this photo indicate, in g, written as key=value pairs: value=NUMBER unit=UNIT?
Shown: value=2575 unit=g
